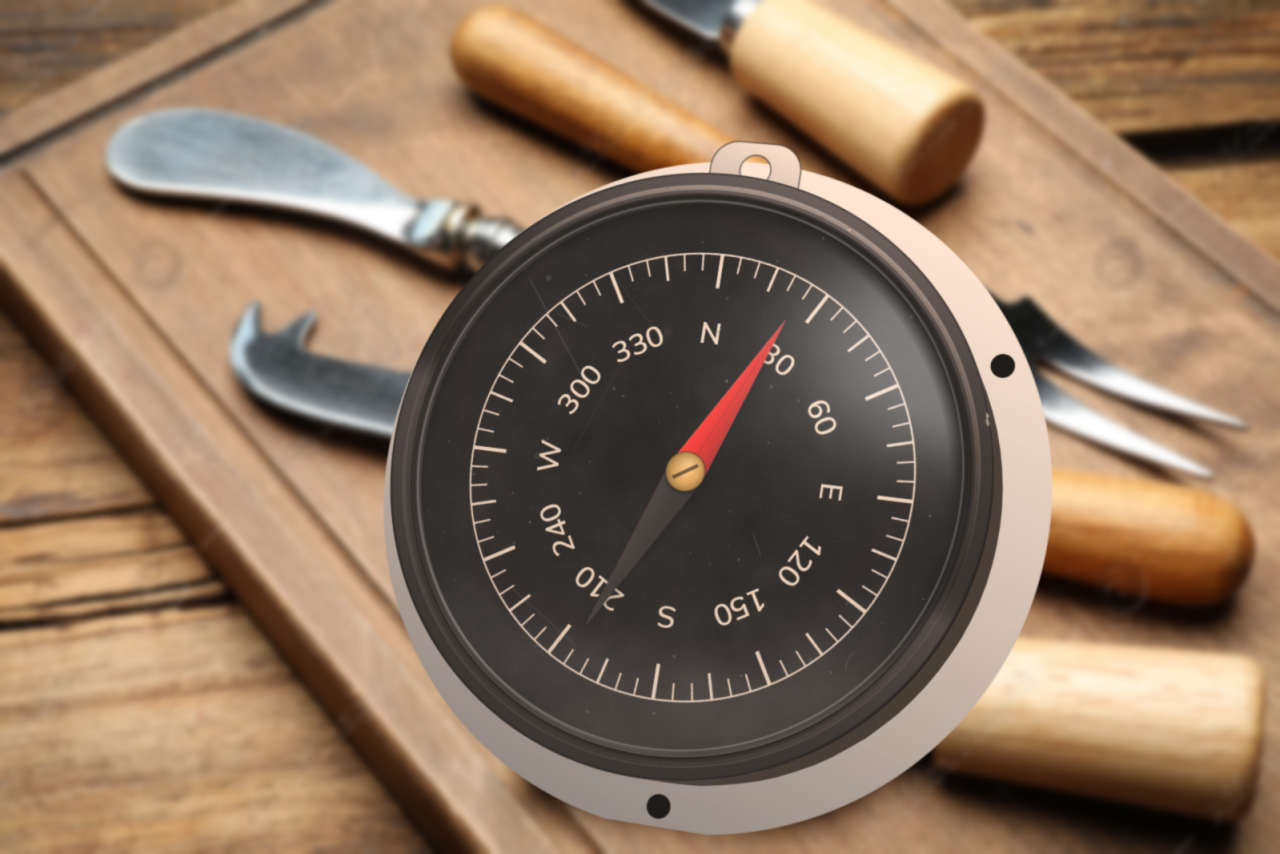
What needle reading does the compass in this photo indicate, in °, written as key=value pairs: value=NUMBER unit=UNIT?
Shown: value=25 unit=°
